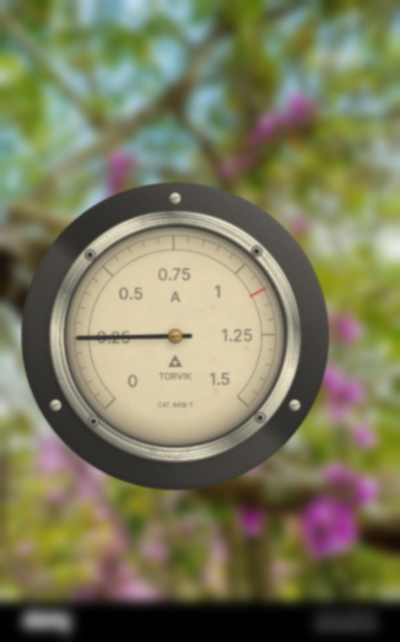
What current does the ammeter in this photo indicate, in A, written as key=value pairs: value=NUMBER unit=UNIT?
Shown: value=0.25 unit=A
